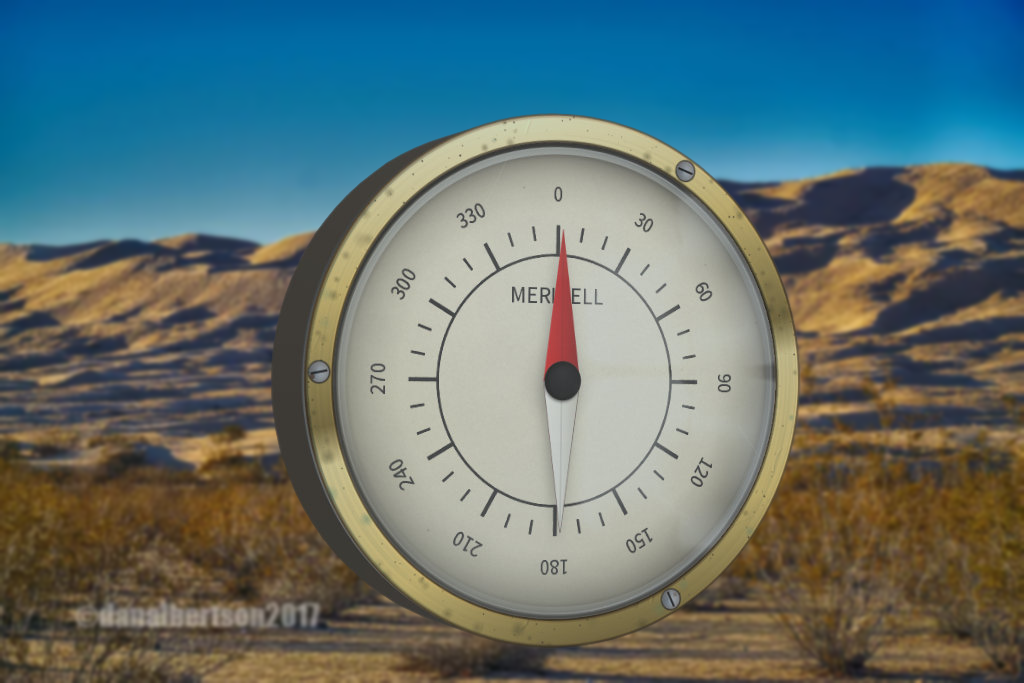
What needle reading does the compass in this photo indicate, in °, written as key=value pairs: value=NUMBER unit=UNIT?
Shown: value=0 unit=°
